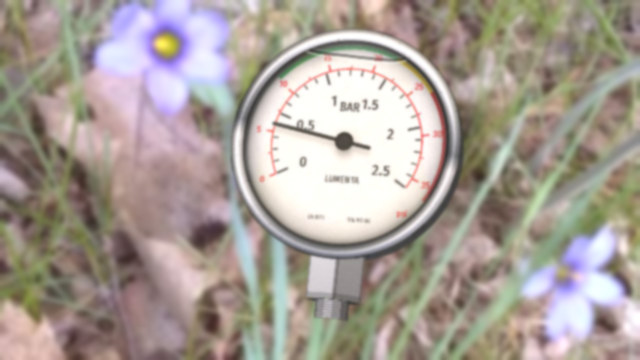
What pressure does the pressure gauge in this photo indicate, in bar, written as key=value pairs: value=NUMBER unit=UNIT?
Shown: value=0.4 unit=bar
